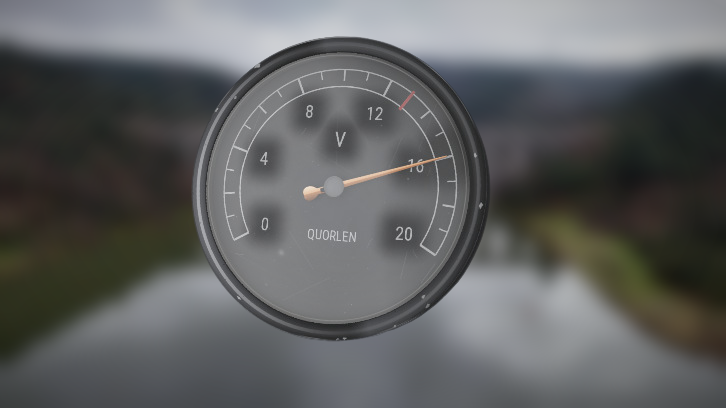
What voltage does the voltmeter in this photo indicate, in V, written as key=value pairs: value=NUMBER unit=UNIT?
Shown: value=16 unit=V
